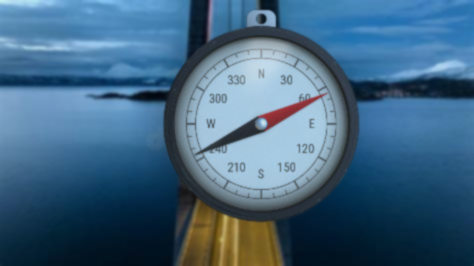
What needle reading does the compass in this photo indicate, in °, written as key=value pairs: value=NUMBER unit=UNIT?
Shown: value=65 unit=°
